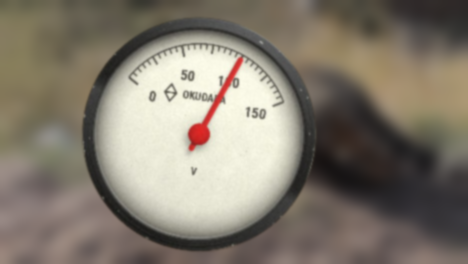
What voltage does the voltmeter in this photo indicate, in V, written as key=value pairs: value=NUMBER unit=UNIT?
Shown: value=100 unit=V
